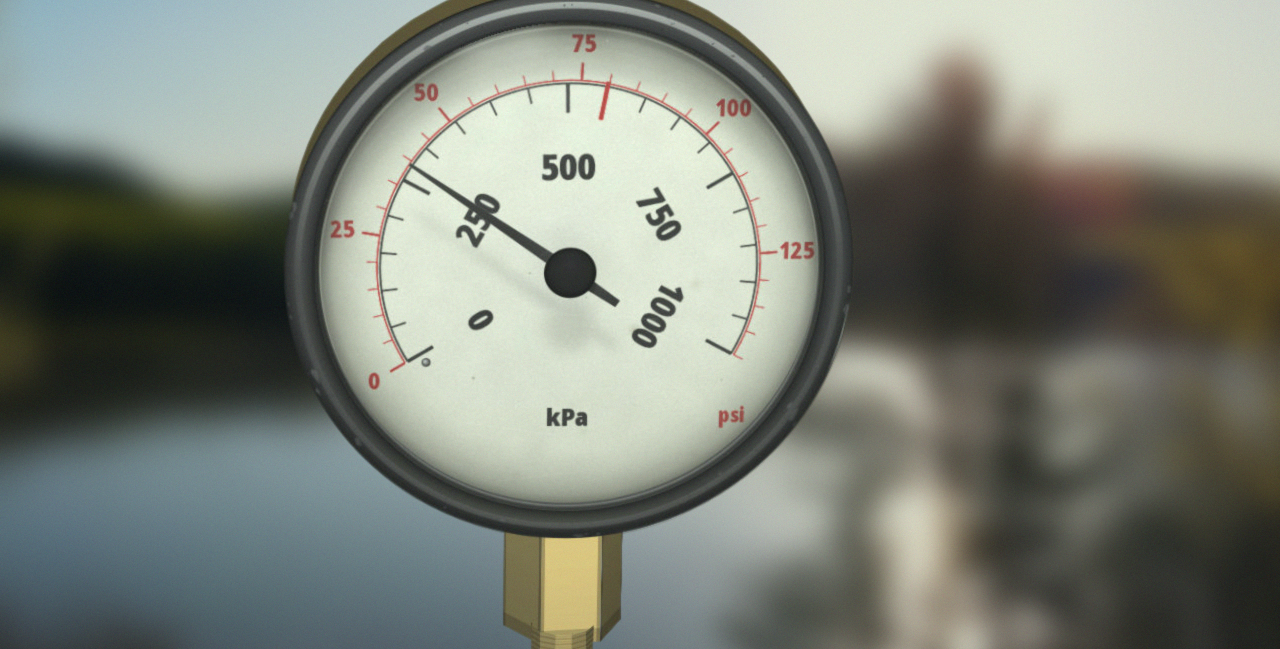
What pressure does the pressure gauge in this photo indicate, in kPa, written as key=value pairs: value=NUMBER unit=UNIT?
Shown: value=275 unit=kPa
